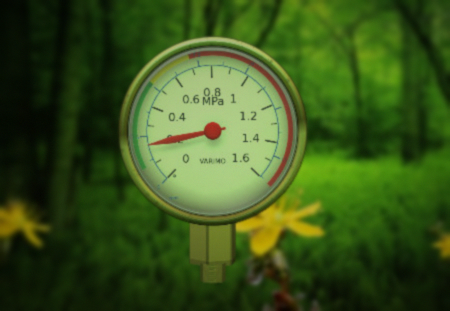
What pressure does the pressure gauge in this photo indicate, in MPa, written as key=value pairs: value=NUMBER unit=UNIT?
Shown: value=0.2 unit=MPa
